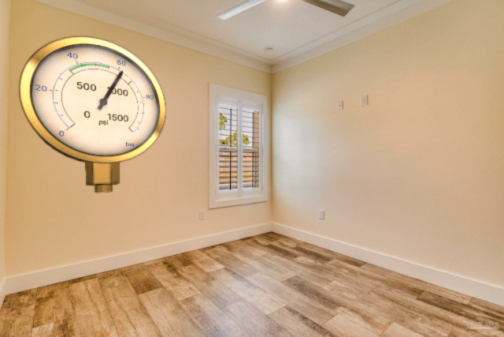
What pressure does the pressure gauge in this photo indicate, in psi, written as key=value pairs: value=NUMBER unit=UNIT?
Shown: value=900 unit=psi
